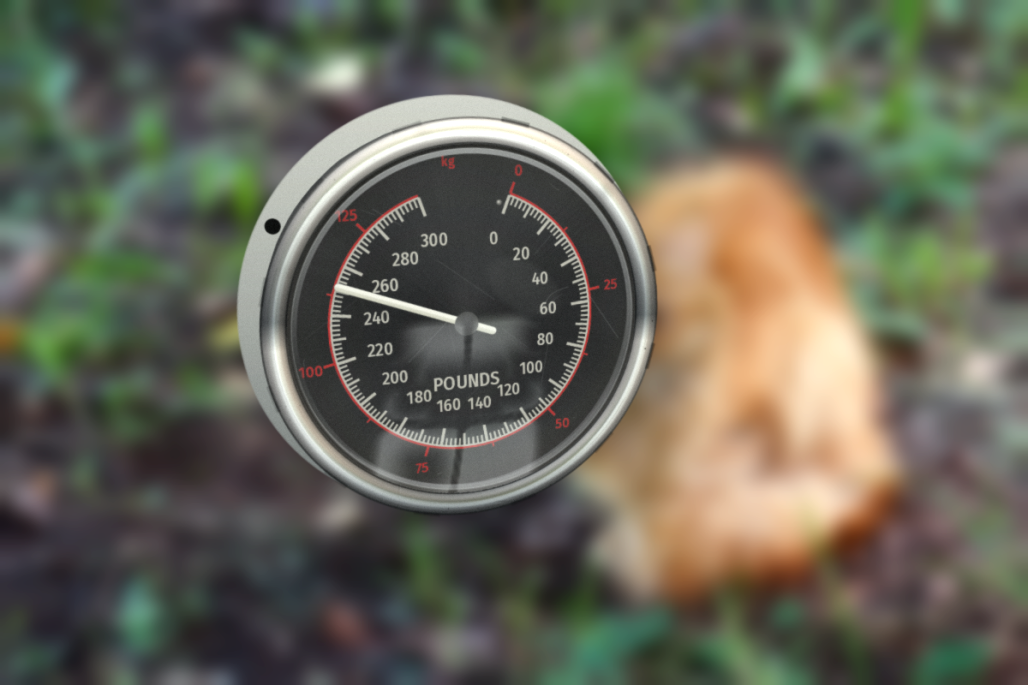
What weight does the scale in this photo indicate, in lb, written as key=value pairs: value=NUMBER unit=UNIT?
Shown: value=252 unit=lb
